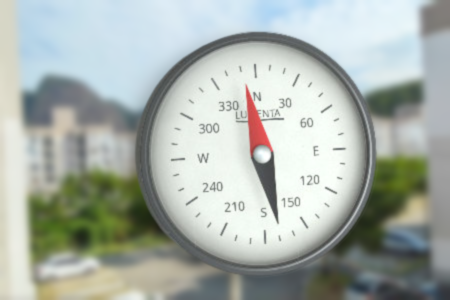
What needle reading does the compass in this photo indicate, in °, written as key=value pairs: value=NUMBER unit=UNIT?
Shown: value=350 unit=°
